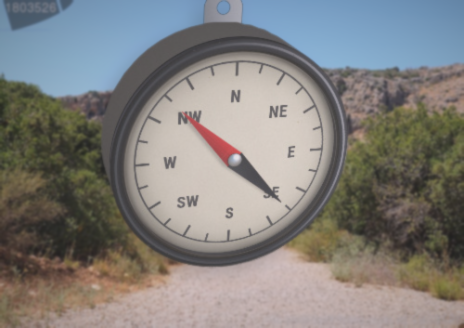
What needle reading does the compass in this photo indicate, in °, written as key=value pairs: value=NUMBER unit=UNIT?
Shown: value=315 unit=°
